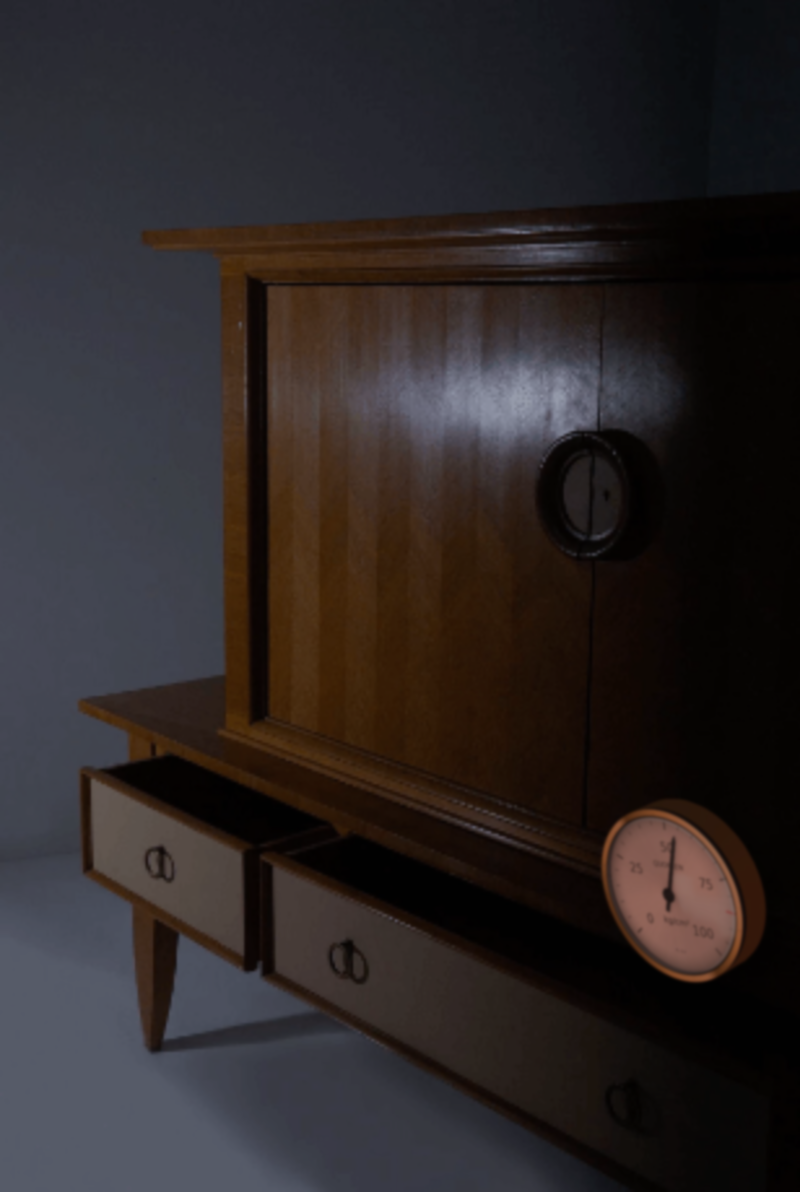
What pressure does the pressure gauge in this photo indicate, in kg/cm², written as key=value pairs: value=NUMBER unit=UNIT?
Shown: value=55 unit=kg/cm²
